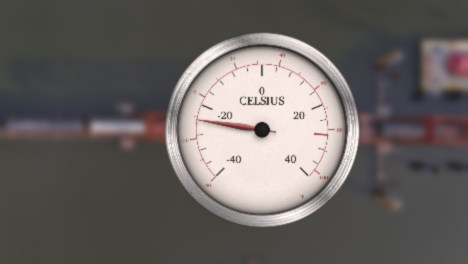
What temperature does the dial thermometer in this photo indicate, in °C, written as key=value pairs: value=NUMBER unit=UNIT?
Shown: value=-24 unit=°C
